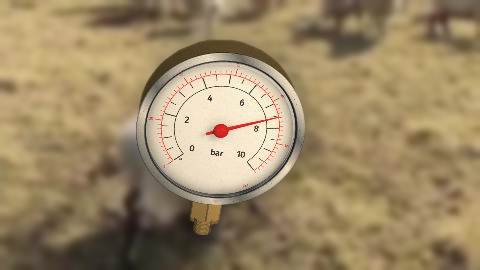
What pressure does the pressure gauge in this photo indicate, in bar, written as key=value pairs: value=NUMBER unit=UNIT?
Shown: value=7.5 unit=bar
